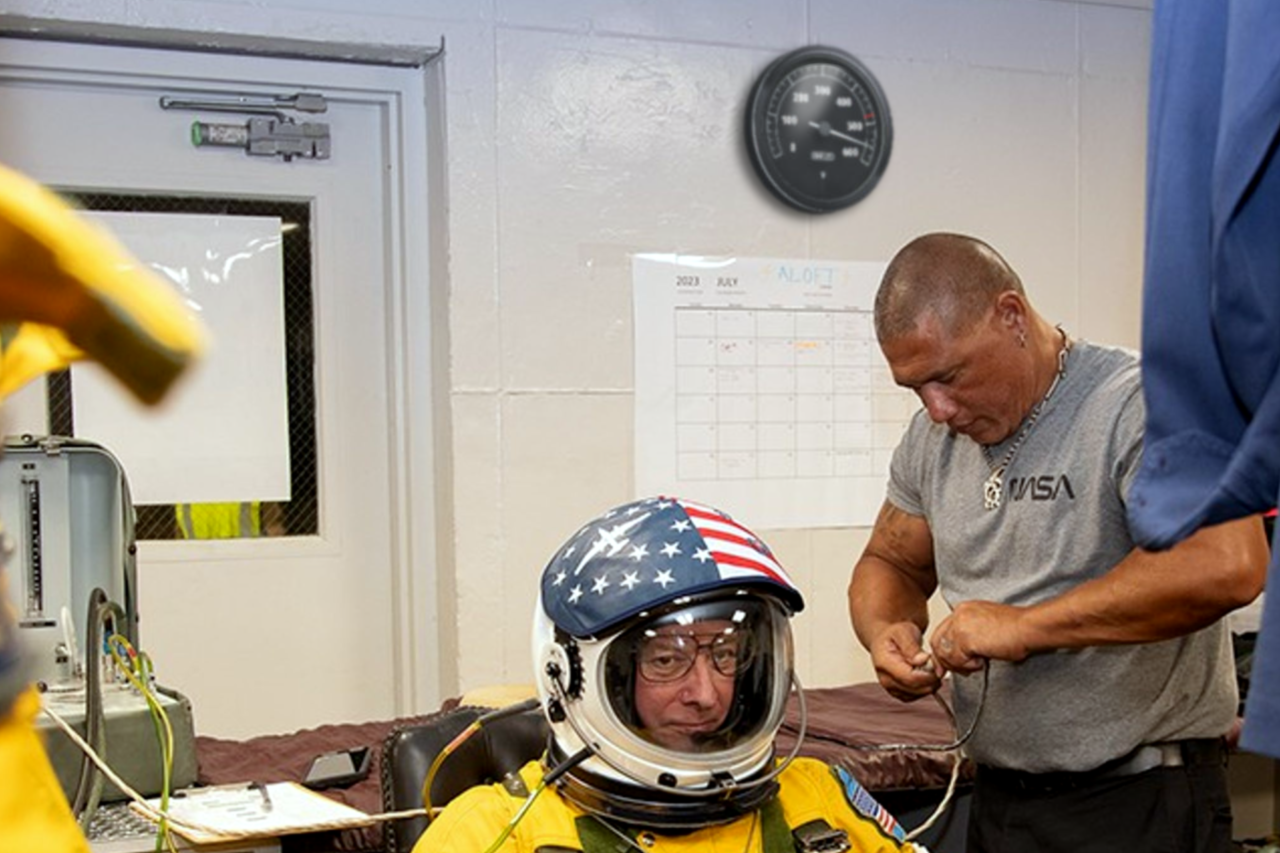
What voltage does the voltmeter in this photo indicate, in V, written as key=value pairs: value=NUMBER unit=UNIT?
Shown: value=560 unit=V
